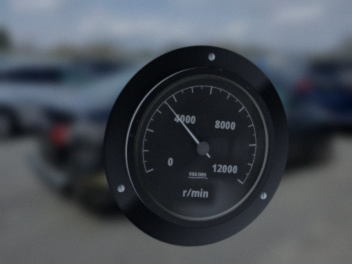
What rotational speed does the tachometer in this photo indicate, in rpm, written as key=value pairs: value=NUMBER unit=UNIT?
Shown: value=3500 unit=rpm
